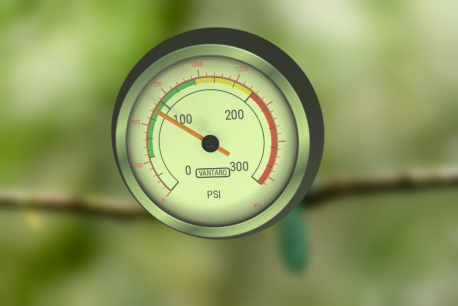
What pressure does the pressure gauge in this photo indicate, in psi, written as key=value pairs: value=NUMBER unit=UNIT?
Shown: value=90 unit=psi
